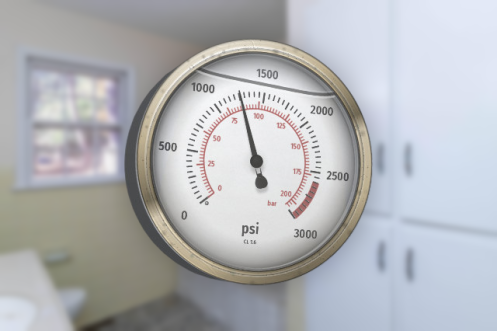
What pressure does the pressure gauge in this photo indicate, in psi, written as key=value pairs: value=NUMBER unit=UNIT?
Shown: value=1250 unit=psi
